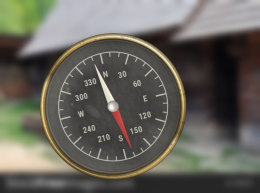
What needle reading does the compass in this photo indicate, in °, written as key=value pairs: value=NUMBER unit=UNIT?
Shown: value=170 unit=°
